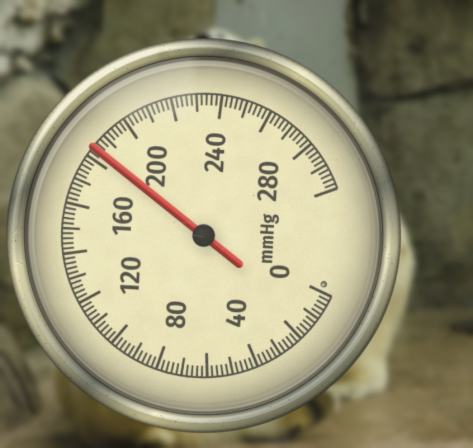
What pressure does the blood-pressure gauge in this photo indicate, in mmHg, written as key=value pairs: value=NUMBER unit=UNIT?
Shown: value=184 unit=mmHg
